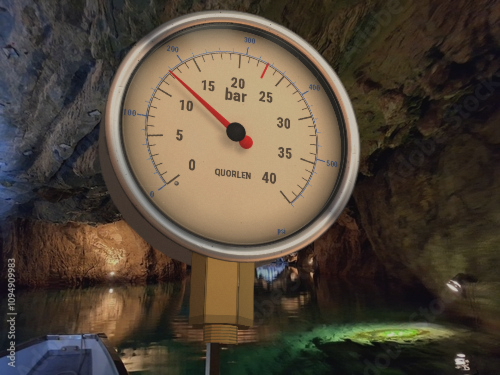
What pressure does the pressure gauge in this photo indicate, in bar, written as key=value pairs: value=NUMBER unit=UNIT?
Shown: value=12 unit=bar
